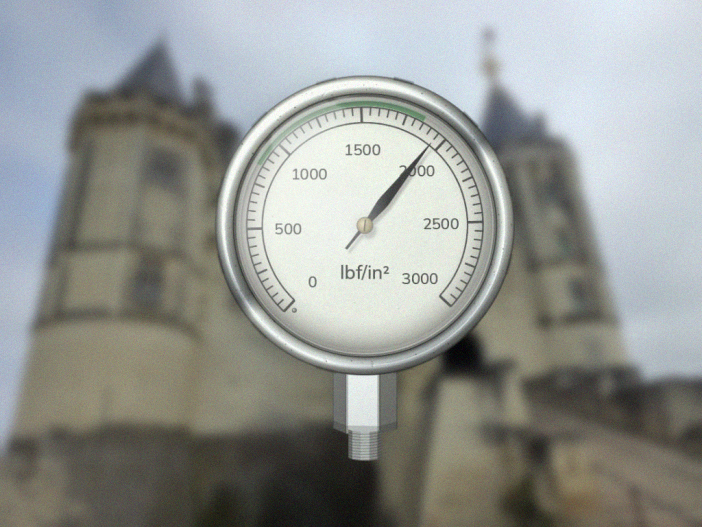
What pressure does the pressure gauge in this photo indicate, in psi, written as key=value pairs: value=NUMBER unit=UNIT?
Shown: value=1950 unit=psi
